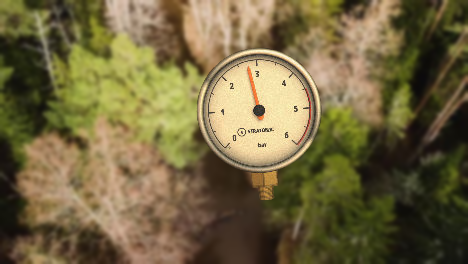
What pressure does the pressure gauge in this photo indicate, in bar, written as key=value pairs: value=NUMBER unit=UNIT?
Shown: value=2.75 unit=bar
